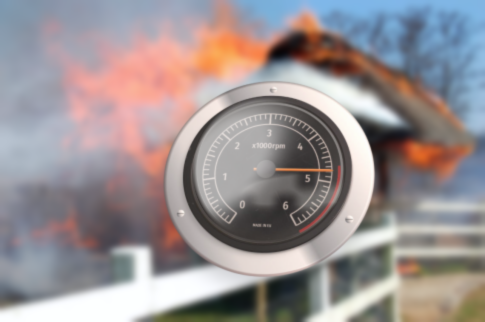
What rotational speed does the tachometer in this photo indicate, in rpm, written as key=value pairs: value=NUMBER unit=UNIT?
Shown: value=4800 unit=rpm
